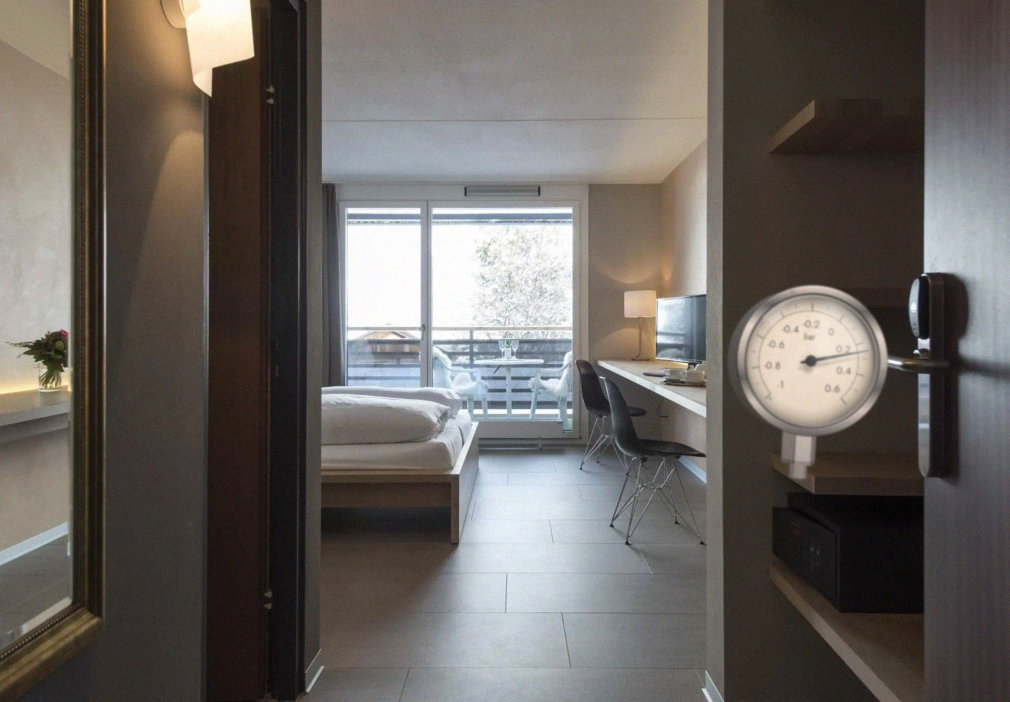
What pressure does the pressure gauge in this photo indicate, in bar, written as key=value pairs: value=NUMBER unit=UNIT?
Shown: value=0.25 unit=bar
